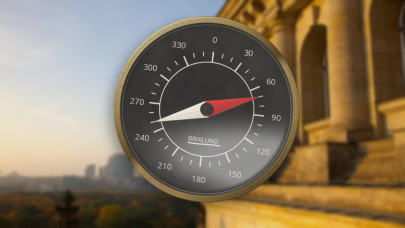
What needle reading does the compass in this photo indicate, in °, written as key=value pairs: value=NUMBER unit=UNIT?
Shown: value=70 unit=°
